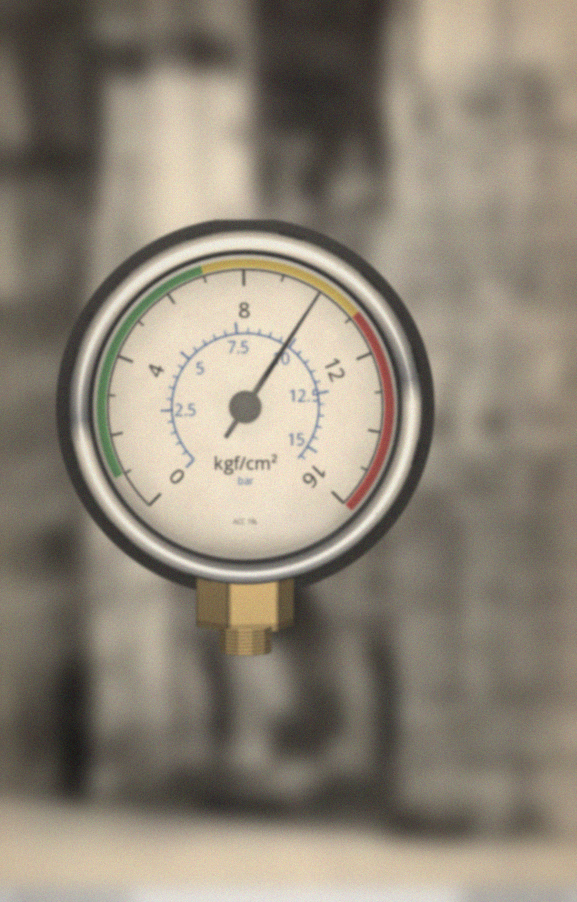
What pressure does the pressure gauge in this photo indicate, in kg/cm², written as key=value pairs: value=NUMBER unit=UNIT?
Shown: value=10 unit=kg/cm²
